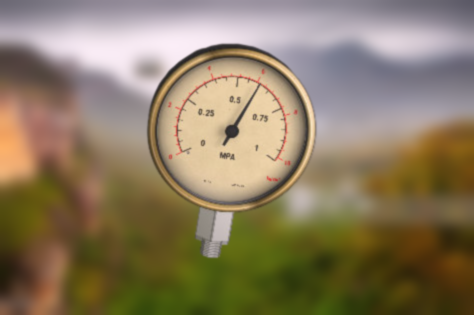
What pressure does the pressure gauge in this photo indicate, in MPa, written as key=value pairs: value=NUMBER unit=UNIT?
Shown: value=0.6 unit=MPa
